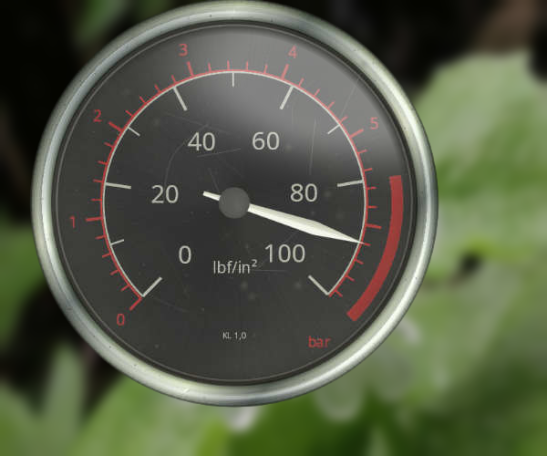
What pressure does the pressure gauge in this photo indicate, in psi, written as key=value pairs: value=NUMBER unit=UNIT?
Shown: value=90 unit=psi
